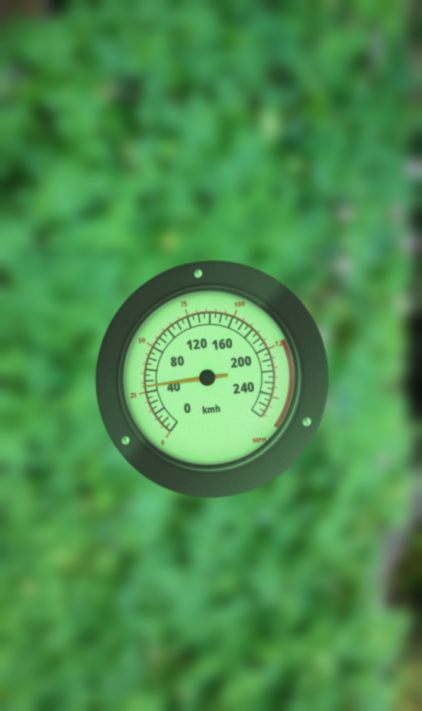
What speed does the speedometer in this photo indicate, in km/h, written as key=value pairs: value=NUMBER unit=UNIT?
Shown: value=45 unit=km/h
